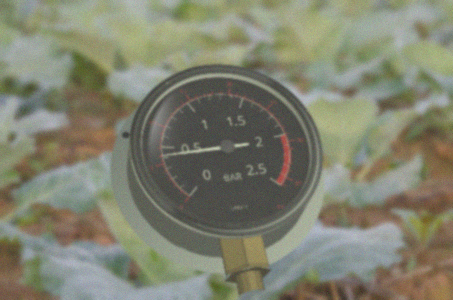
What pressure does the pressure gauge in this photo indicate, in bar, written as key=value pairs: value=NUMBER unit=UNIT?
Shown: value=0.4 unit=bar
